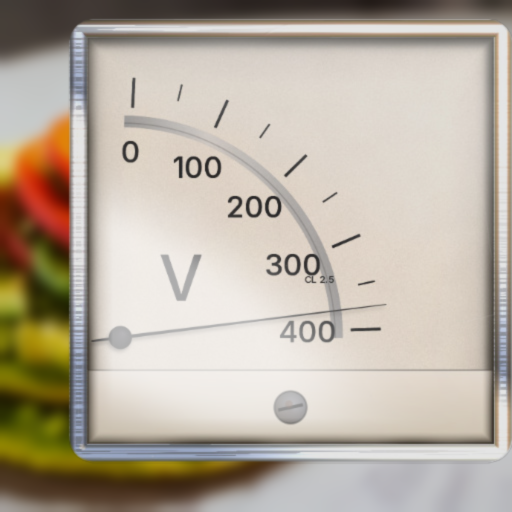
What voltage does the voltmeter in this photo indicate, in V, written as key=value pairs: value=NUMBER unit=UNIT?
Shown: value=375 unit=V
